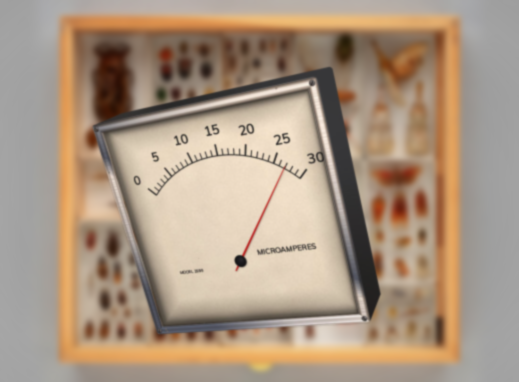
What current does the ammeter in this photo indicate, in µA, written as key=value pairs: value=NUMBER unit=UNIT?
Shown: value=27 unit=µA
